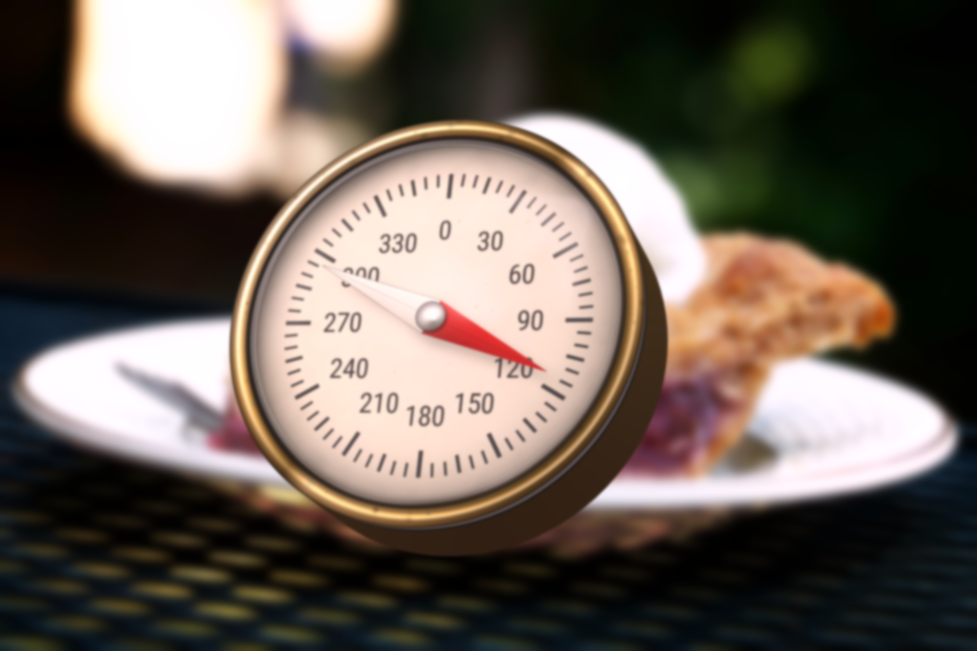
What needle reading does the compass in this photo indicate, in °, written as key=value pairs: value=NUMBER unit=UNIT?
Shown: value=115 unit=°
